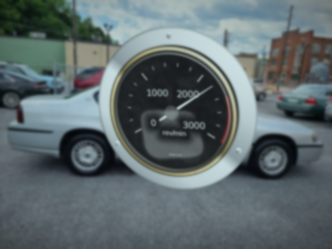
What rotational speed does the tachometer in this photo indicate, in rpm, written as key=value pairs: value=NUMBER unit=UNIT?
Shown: value=2200 unit=rpm
